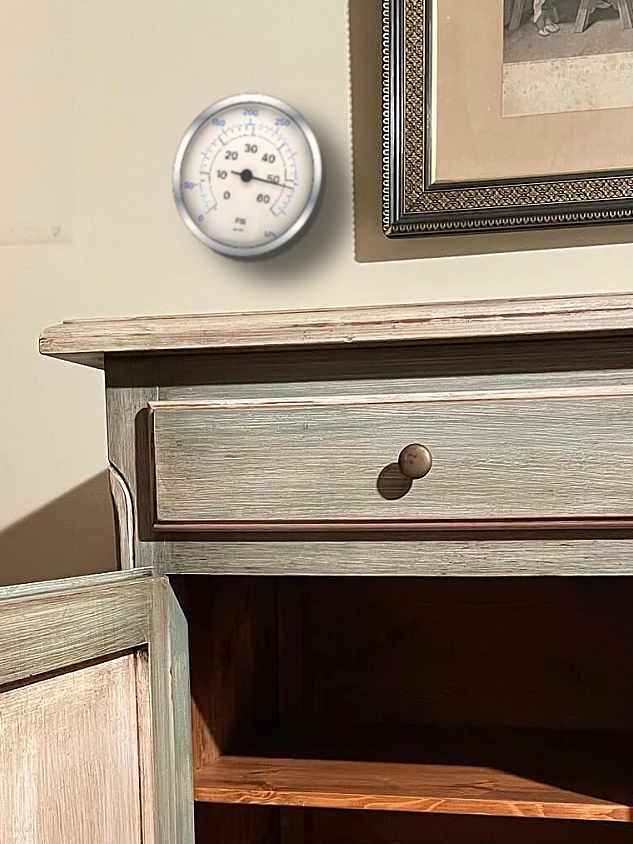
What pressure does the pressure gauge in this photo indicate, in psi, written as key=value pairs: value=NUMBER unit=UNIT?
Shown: value=52 unit=psi
